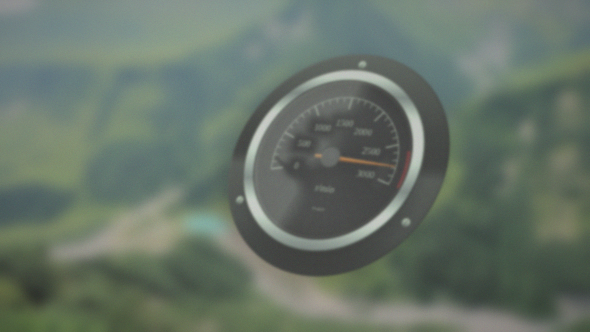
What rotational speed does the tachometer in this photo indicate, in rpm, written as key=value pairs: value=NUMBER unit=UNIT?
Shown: value=2800 unit=rpm
